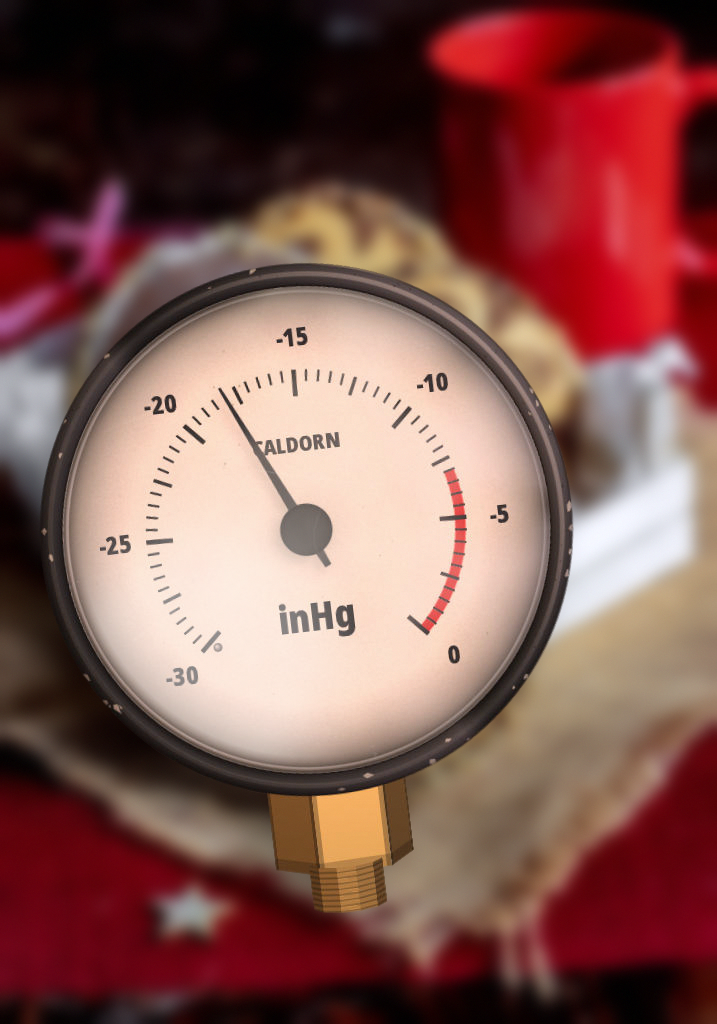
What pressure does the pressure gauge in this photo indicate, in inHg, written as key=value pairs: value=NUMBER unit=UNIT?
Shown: value=-18 unit=inHg
